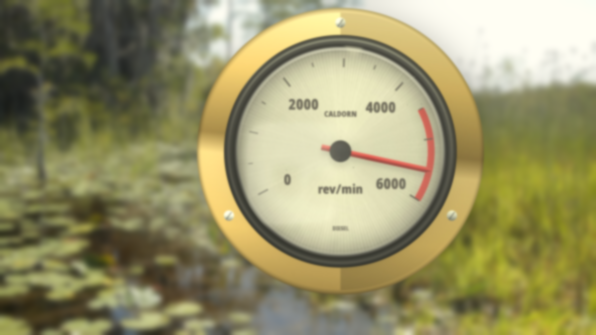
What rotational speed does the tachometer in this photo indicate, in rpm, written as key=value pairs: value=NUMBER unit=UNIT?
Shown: value=5500 unit=rpm
